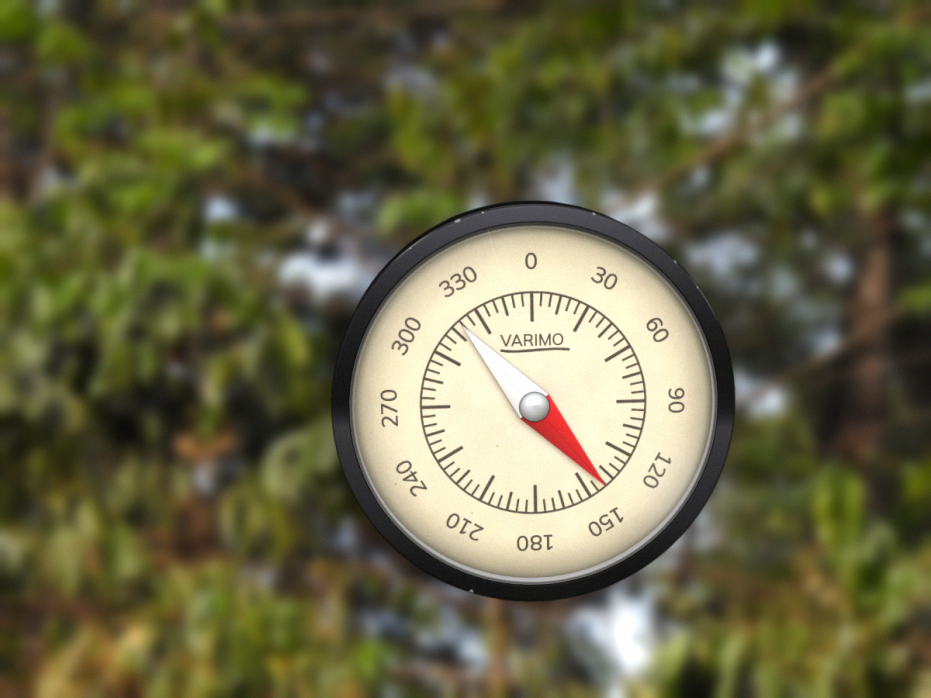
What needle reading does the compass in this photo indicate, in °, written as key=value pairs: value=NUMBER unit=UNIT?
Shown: value=140 unit=°
